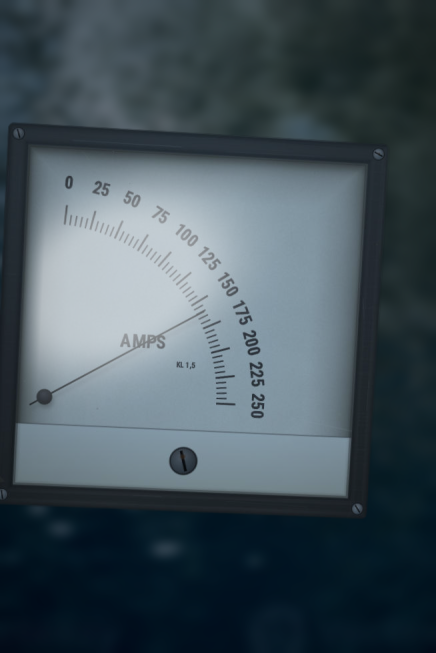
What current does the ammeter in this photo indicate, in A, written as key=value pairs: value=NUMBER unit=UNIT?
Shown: value=160 unit=A
